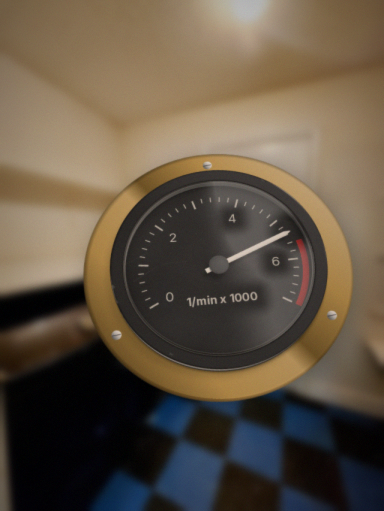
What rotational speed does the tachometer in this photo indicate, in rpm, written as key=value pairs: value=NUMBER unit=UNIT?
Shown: value=5400 unit=rpm
